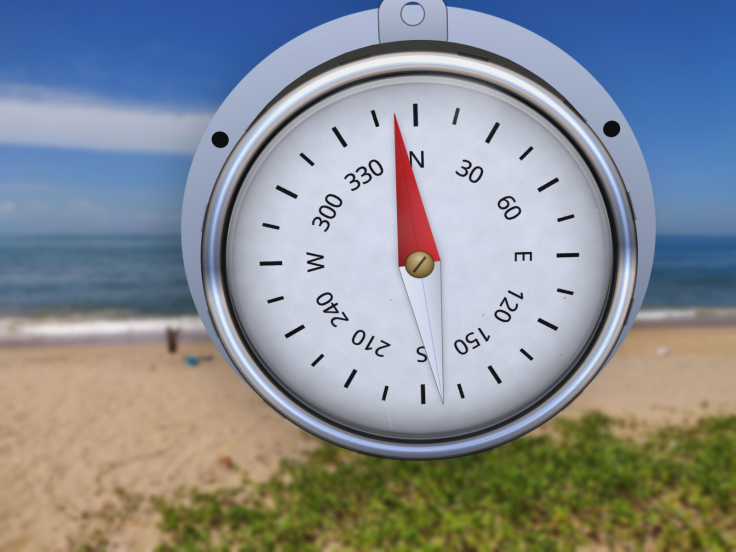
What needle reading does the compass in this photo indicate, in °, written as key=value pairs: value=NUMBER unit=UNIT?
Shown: value=352.5 unit=°
